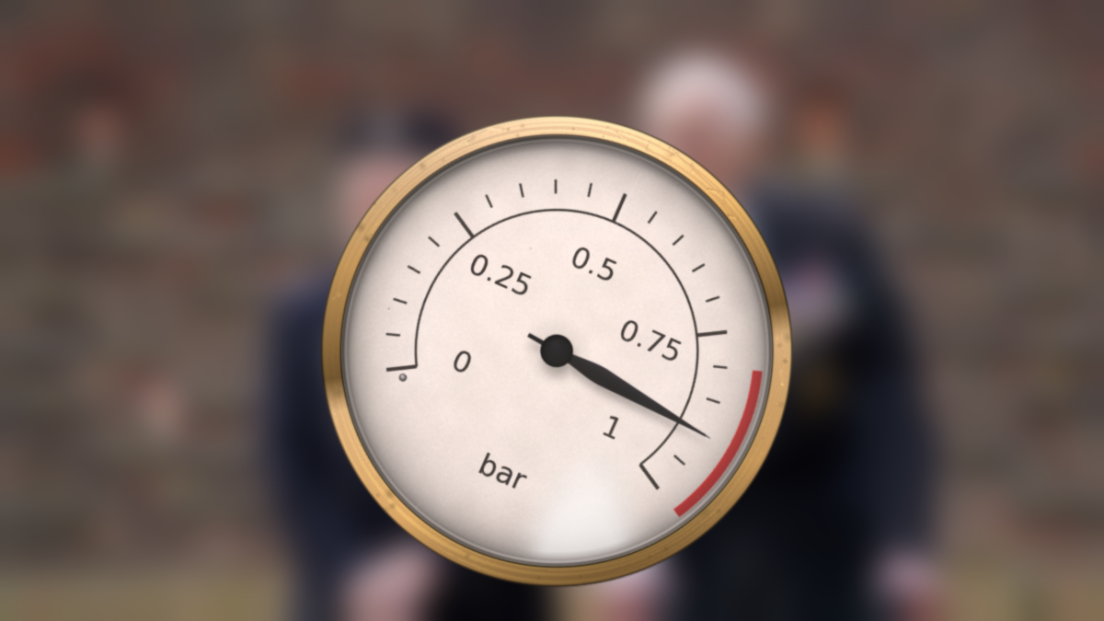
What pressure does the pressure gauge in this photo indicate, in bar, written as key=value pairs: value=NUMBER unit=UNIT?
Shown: value=0.9 unit=bar
